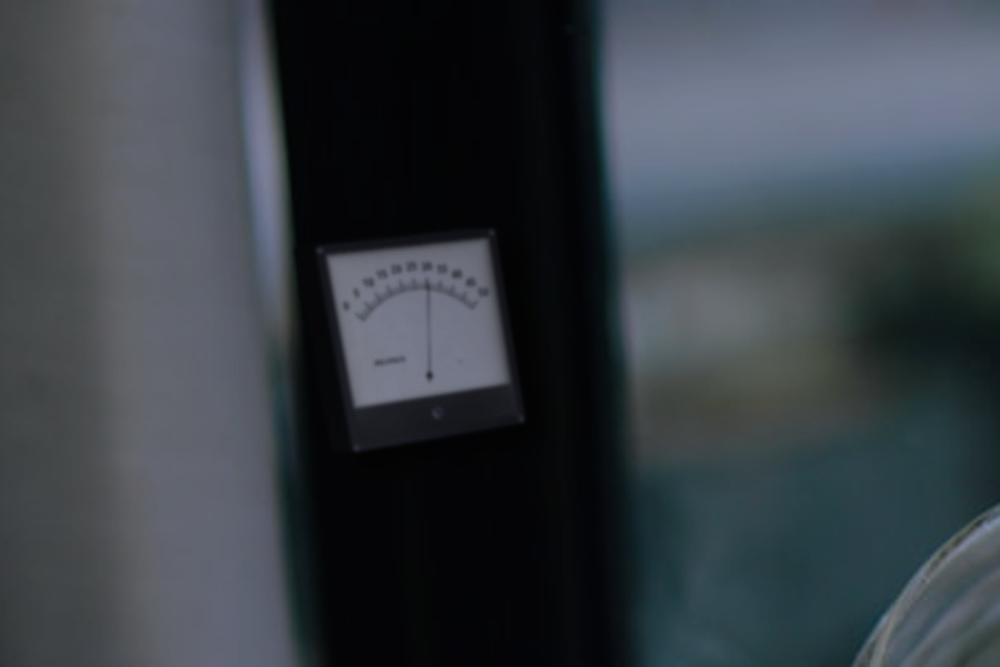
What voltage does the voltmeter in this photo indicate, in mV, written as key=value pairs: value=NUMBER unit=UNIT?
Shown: value=30 unit=mV
